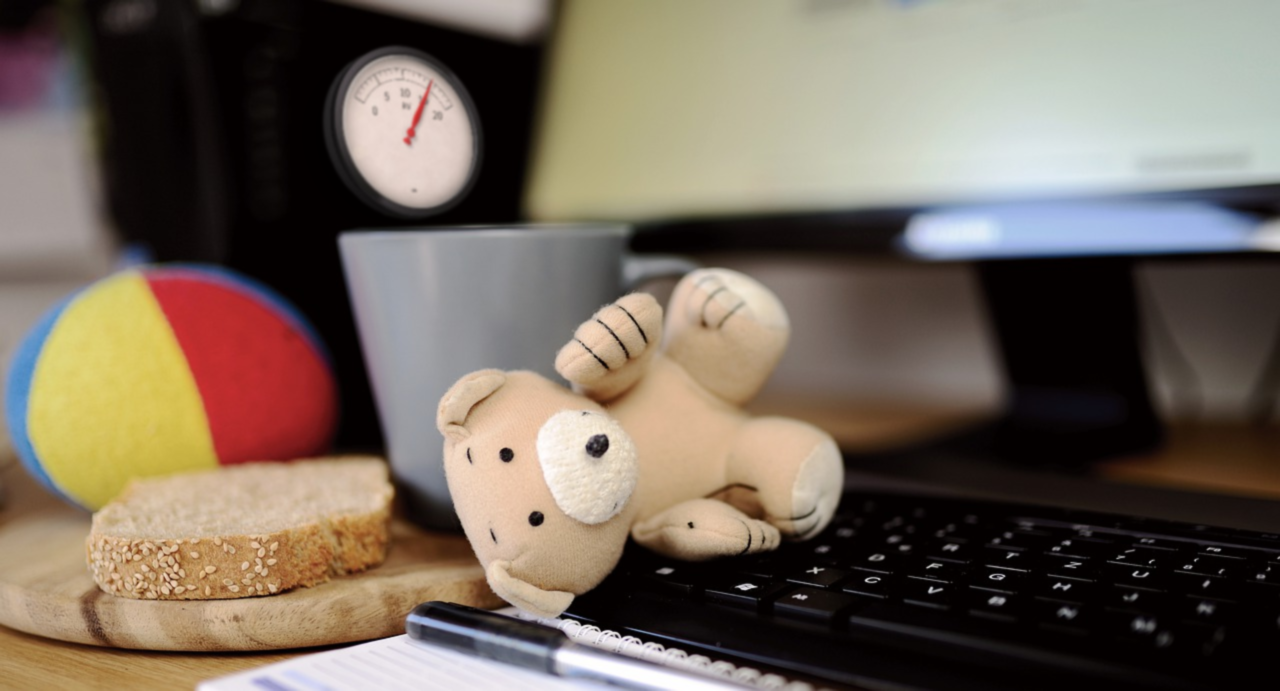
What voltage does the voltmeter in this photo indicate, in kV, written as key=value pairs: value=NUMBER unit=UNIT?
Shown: value=15 unit=kV
